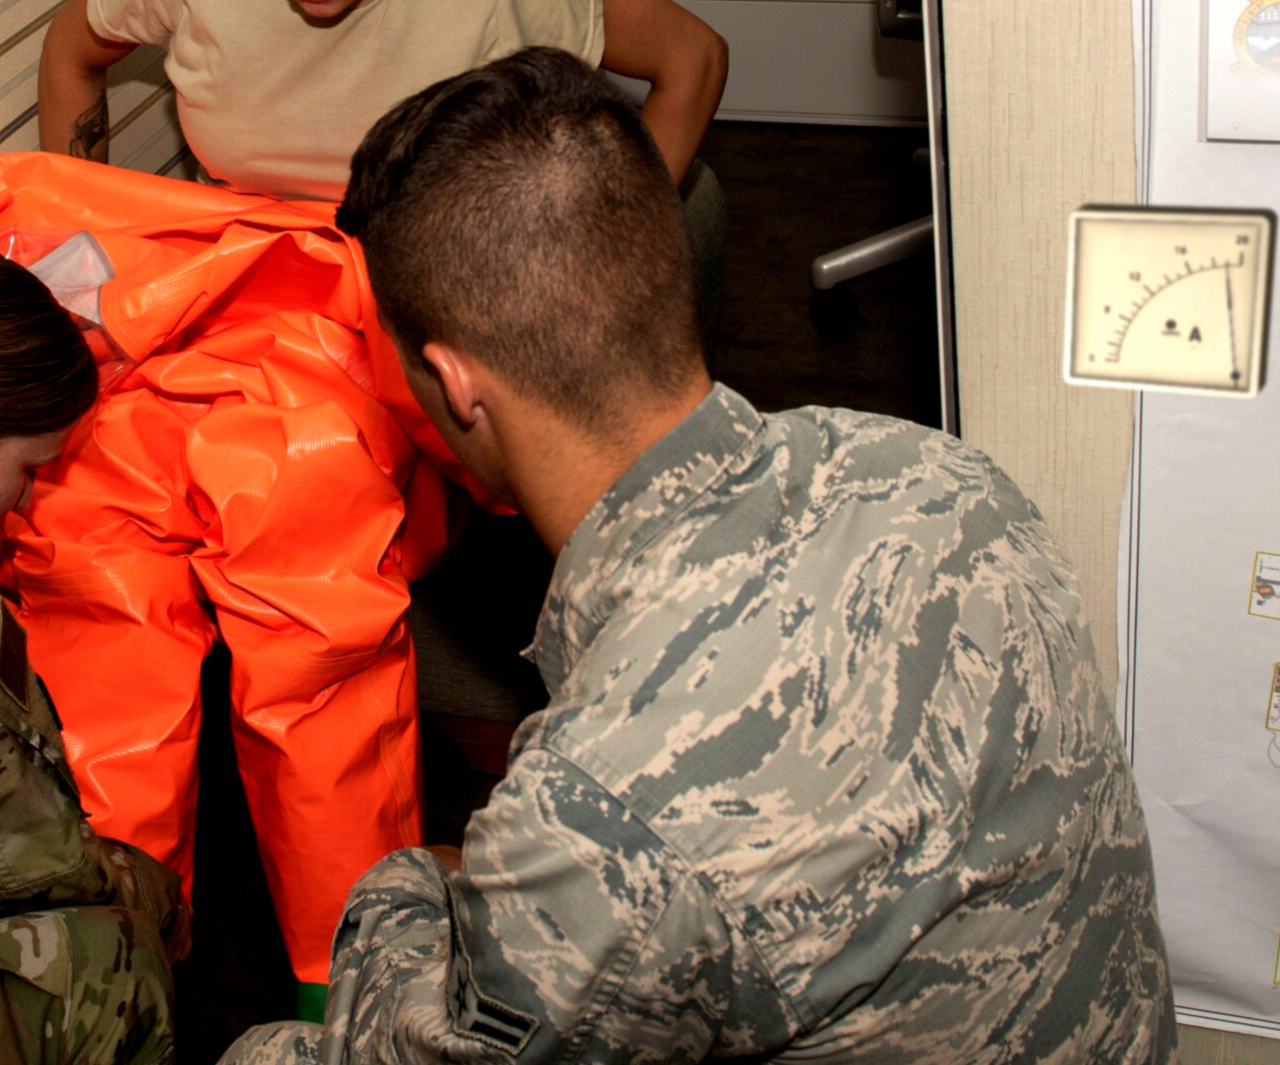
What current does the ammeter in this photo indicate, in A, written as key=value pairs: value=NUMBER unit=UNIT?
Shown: value=19 unit=A
